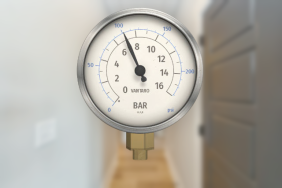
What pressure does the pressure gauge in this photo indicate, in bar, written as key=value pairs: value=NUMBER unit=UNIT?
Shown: value=7 unit=bar
